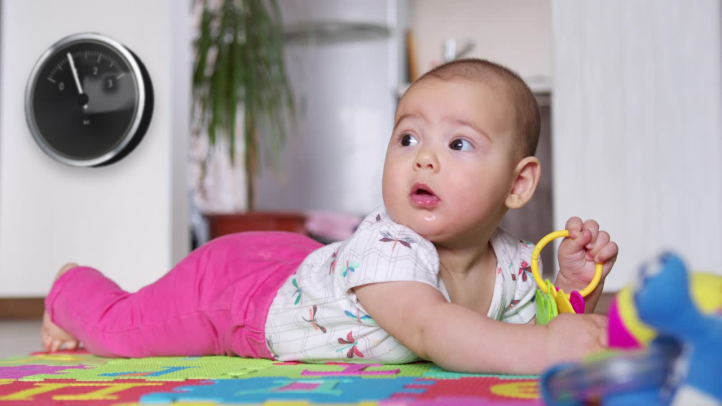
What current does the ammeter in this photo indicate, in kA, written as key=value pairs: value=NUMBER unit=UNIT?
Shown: value=1 unit=kA
